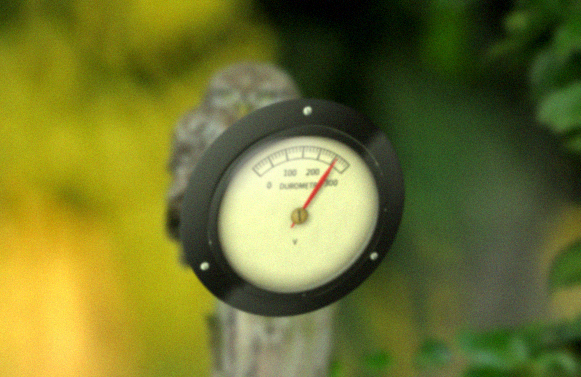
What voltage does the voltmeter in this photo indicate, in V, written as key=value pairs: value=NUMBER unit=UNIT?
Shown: value=250 unit=V
